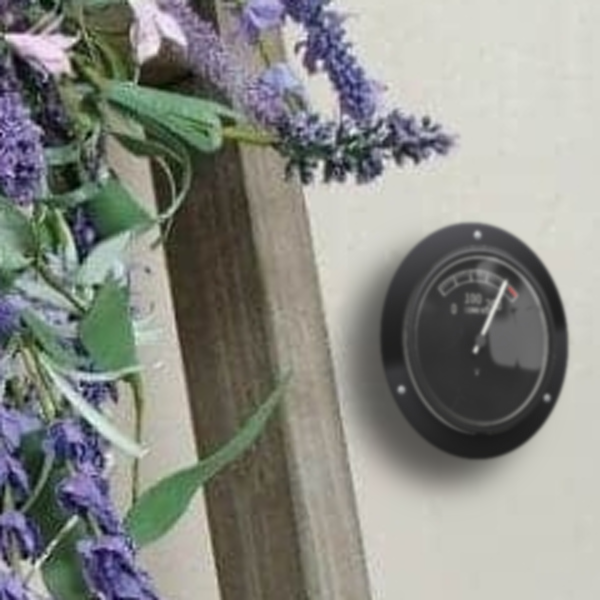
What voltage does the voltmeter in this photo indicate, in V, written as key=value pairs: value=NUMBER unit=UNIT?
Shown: value=200 unit=V
